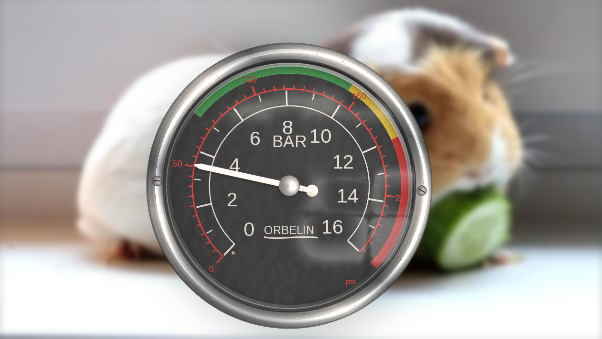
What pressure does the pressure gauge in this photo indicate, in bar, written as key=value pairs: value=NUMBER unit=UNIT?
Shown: value=3.5 unit=bar
